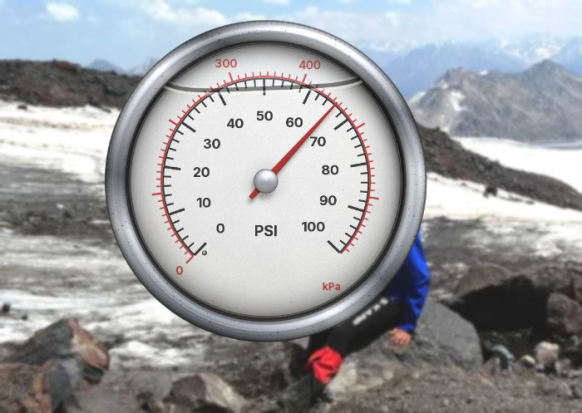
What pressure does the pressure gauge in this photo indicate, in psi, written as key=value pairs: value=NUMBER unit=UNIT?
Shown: value=66 unit=psi
